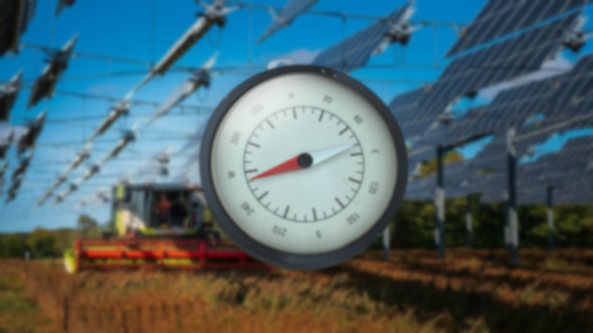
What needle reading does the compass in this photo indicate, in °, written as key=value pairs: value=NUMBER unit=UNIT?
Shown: value=260 unit=°
